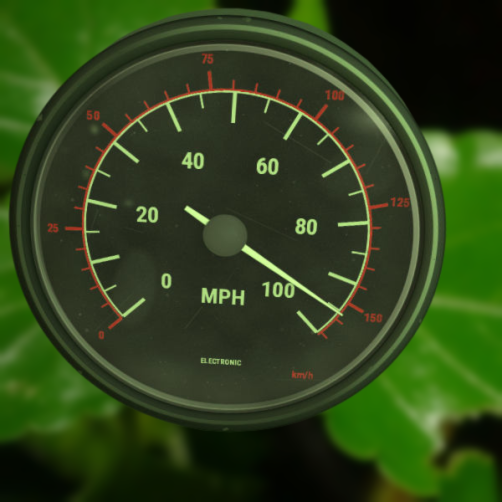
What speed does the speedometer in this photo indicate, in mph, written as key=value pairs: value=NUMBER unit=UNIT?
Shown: value=95 unit=mph
